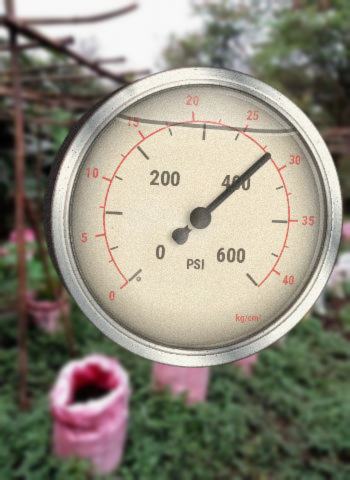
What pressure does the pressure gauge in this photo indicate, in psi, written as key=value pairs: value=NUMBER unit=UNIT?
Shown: value=400 unit=psi
